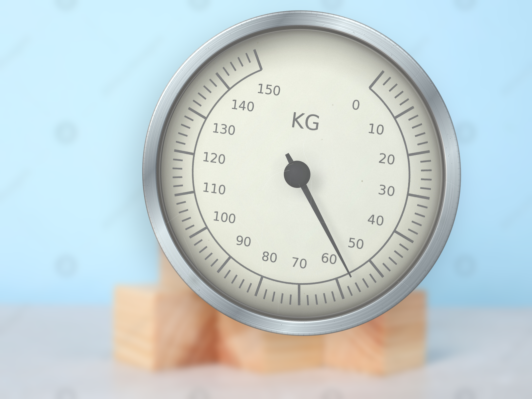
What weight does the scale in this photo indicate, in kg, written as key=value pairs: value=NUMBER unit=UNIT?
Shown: value=56 unit=kg
